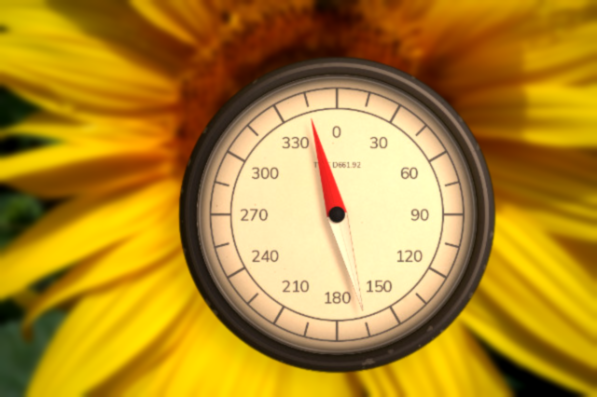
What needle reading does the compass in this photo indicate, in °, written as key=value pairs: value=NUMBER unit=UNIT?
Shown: value=345 unit=°
